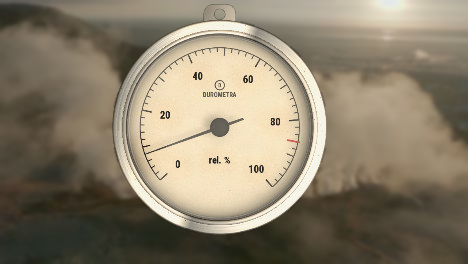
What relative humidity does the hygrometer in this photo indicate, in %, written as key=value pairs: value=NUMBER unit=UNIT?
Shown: value=8 unit=%
